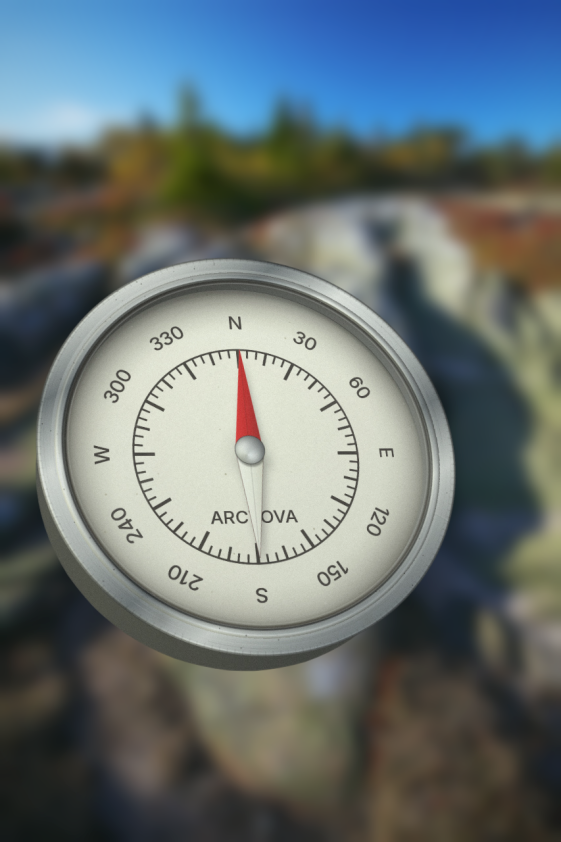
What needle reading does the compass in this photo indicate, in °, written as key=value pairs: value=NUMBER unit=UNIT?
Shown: value=0 unit=°
